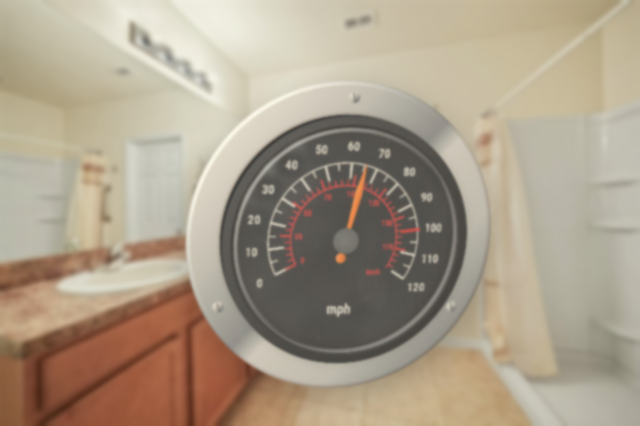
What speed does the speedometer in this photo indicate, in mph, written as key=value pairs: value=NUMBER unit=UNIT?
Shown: value=65 unit=mph
